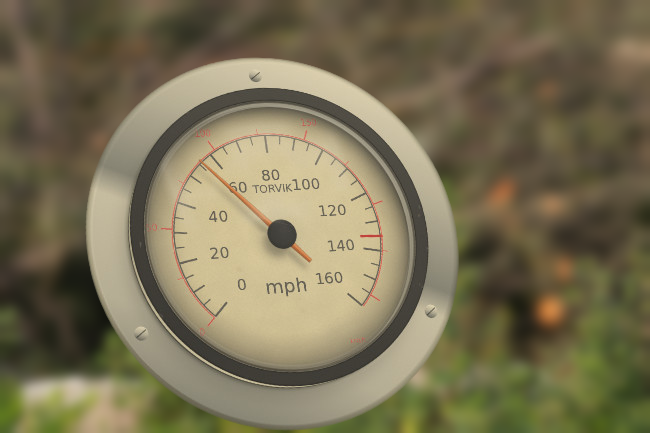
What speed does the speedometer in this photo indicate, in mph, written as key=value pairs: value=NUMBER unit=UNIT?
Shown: value=55 unit=mph
